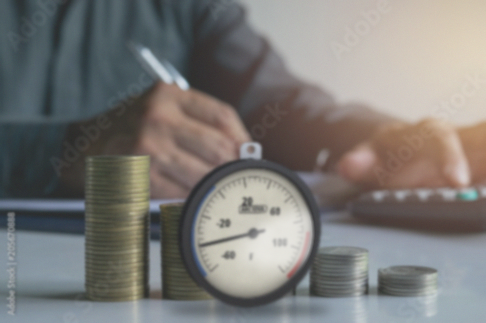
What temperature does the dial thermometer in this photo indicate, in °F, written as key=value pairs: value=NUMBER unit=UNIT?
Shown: value=-40 unit=°F
